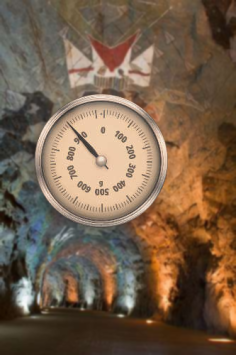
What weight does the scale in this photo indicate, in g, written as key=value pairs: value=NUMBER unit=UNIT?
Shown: value=900 unit=g
